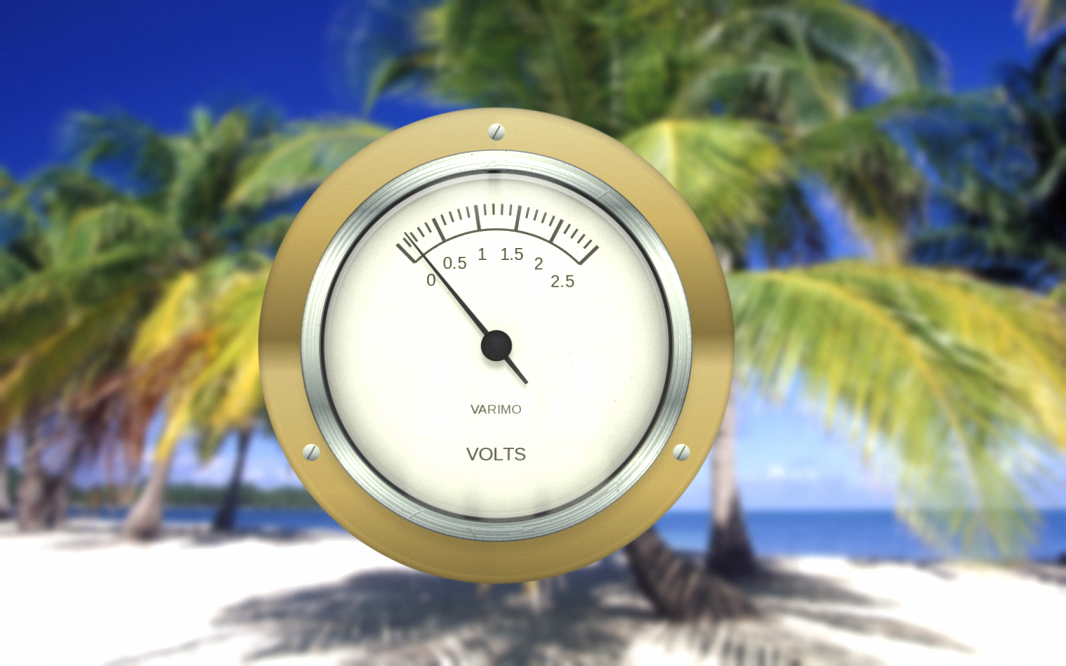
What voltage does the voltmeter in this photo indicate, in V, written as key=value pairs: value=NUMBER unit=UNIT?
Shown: value=0.15 unit=V
